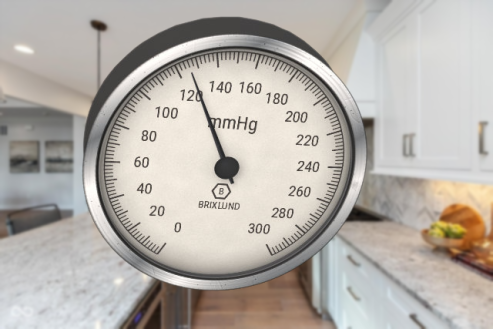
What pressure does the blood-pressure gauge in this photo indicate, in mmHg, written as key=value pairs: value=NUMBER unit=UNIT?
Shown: value=126 unit=mmHg
